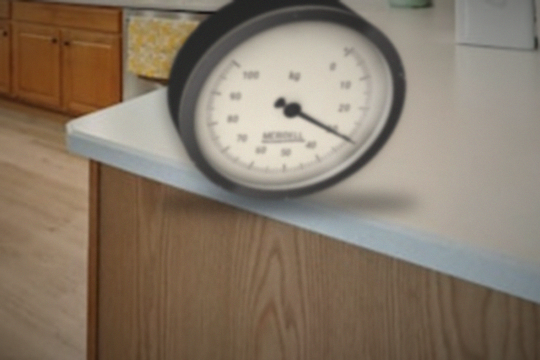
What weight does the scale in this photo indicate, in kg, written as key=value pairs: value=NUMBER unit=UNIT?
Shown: value=30 unit=kg
